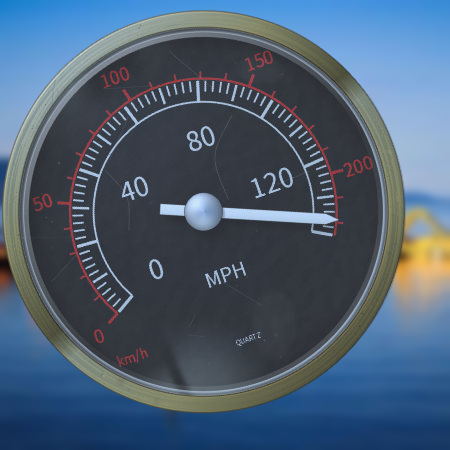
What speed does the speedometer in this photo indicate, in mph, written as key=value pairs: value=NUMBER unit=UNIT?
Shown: value=136 unit=mph
